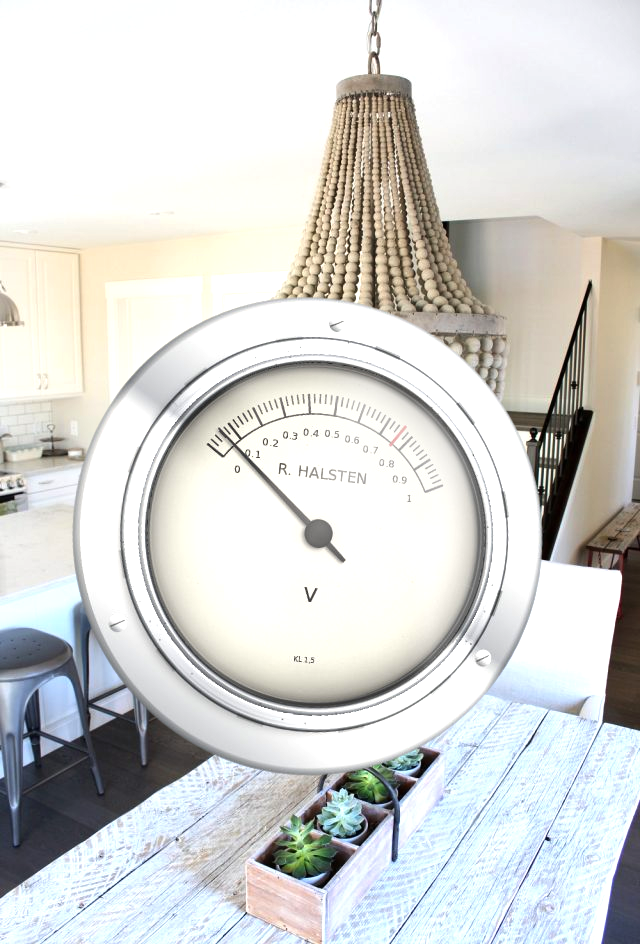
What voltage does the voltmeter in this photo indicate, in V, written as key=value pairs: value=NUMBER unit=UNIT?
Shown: value=0.06 unit=V
